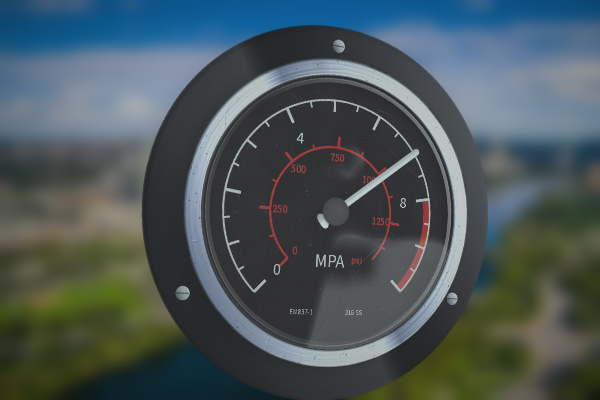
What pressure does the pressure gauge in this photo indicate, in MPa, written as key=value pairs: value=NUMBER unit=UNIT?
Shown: value=7 unit=MPa
